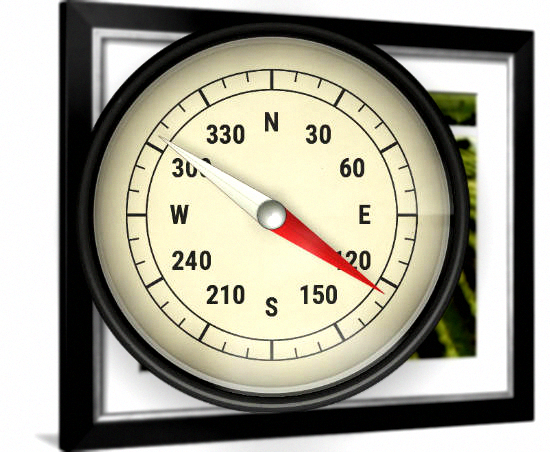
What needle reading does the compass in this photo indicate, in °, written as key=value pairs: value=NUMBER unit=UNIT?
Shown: value=125 unit=°
